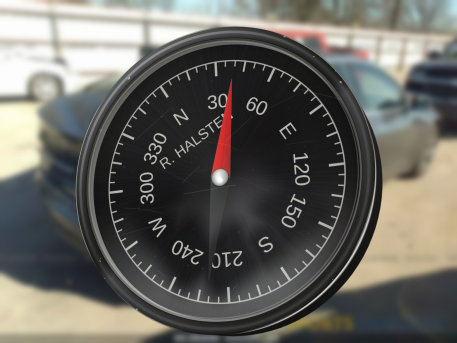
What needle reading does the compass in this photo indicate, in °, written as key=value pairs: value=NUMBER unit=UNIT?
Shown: value=40 unit=°
